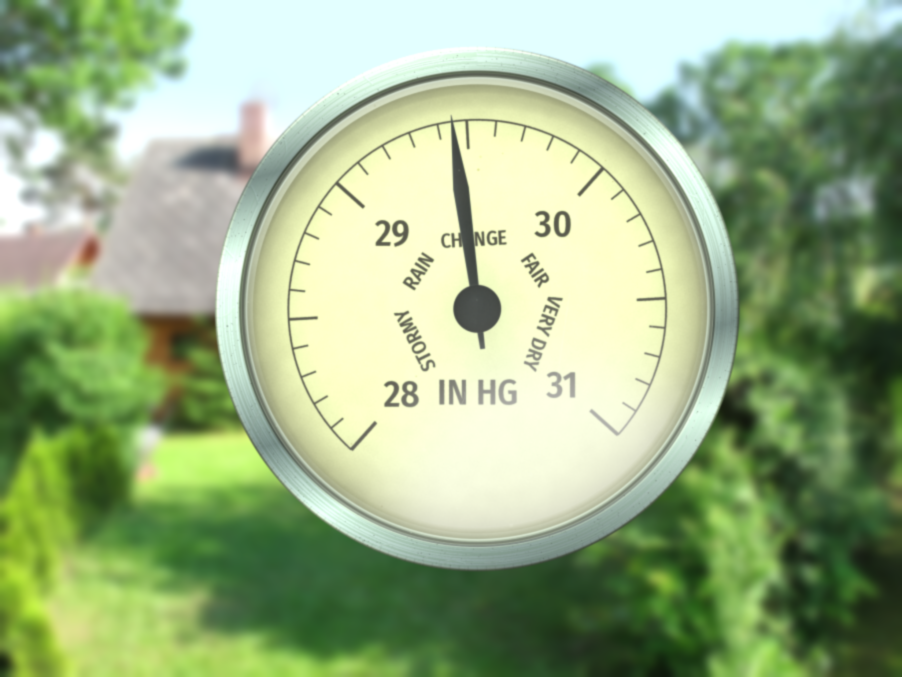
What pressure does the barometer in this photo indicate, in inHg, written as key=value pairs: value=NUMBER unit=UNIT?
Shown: value=29.45 unit=inHg
